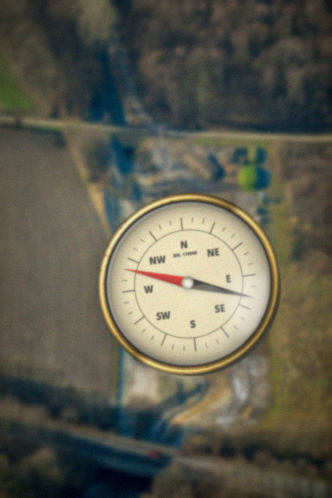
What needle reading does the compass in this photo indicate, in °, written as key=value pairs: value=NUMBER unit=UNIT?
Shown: value=290 unit=°
